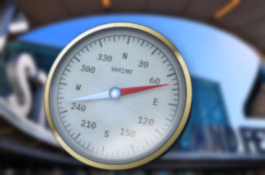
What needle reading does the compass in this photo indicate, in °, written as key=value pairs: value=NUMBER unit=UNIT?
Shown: value=70 unit=°
